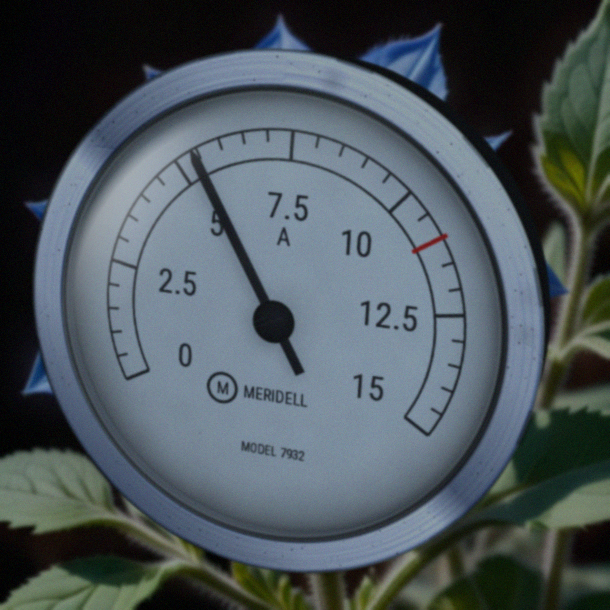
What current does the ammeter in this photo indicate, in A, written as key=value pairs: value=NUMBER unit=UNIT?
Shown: value=5.5 unit=A
